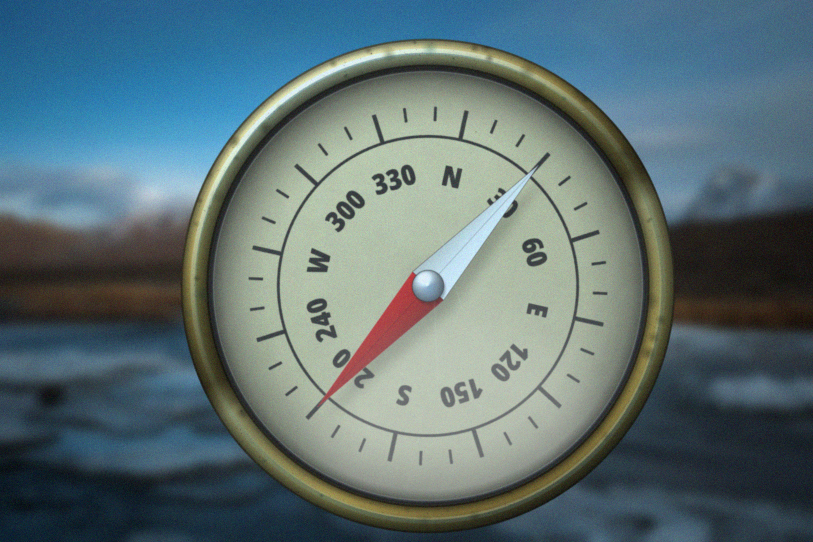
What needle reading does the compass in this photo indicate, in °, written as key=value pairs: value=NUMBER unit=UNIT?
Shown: value=210 unit=°
